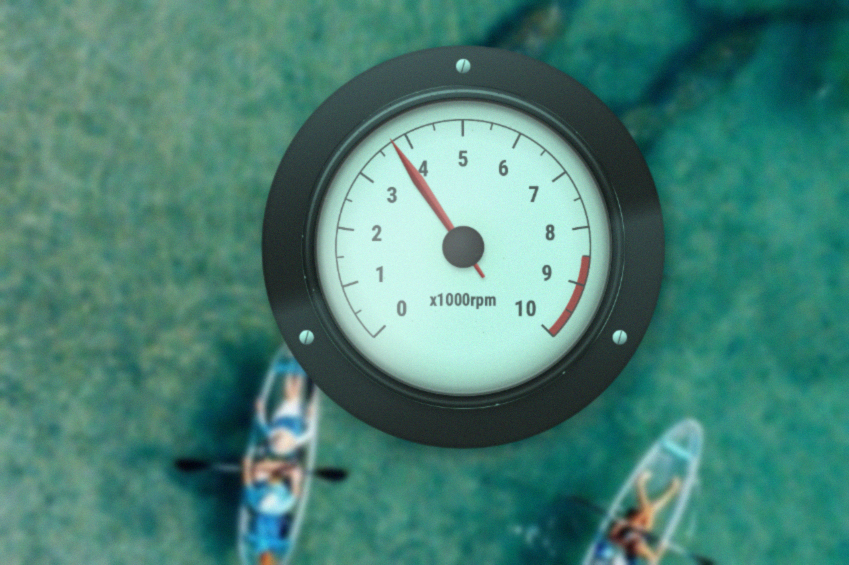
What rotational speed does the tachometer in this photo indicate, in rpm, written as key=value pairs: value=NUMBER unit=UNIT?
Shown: value=3750 unit=rpm
